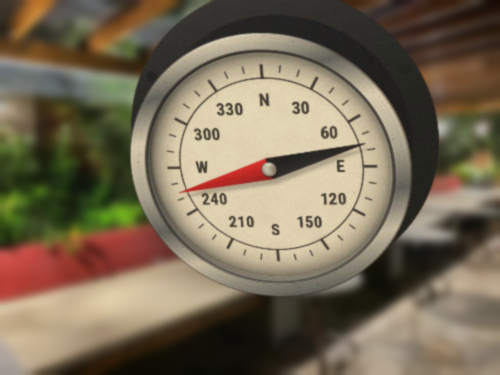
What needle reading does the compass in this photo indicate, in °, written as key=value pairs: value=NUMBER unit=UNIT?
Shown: value=255 unit=°
